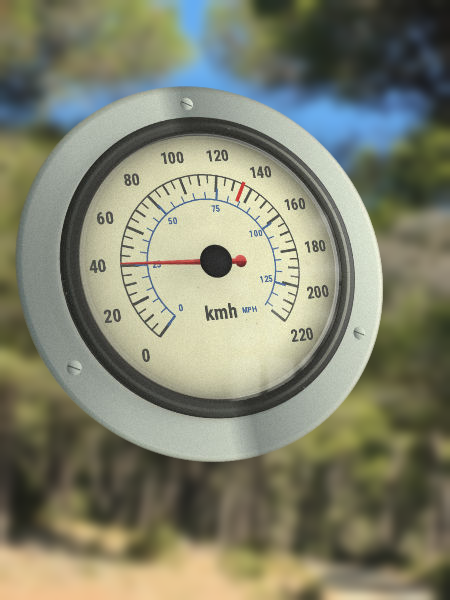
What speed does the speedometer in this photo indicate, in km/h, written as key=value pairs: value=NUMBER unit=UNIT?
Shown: value=40 unit=km/h
